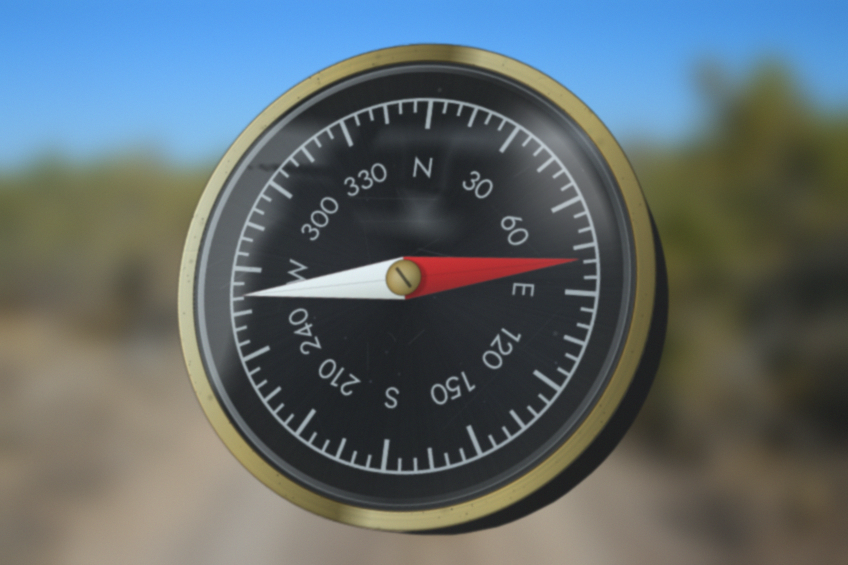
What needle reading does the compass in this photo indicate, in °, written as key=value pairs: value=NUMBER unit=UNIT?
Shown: value=80 unit=°
